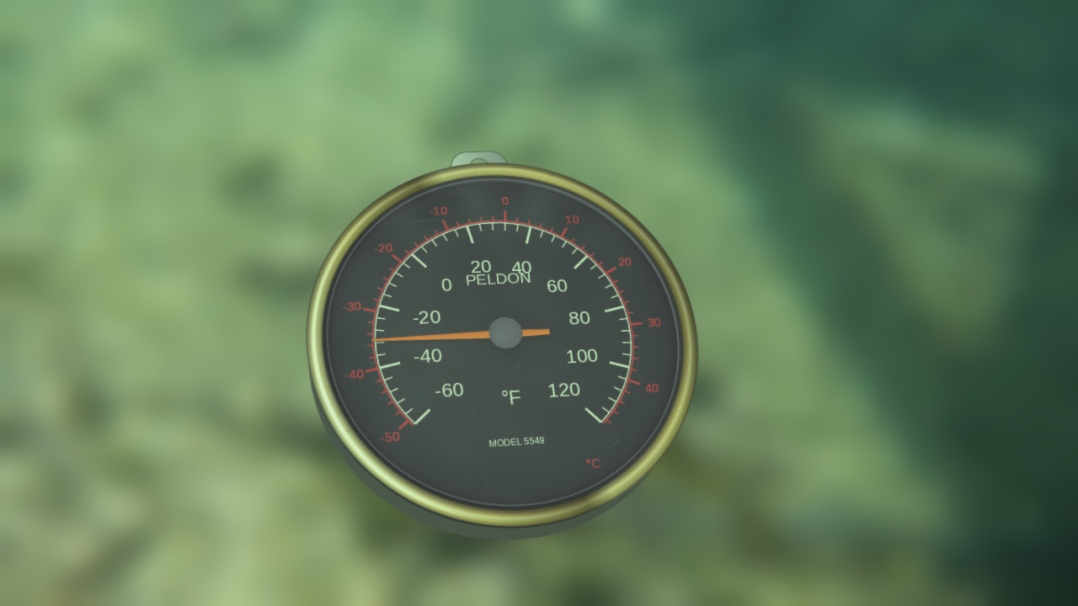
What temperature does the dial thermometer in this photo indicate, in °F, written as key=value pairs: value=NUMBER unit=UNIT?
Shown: value=-32 unit=°F
